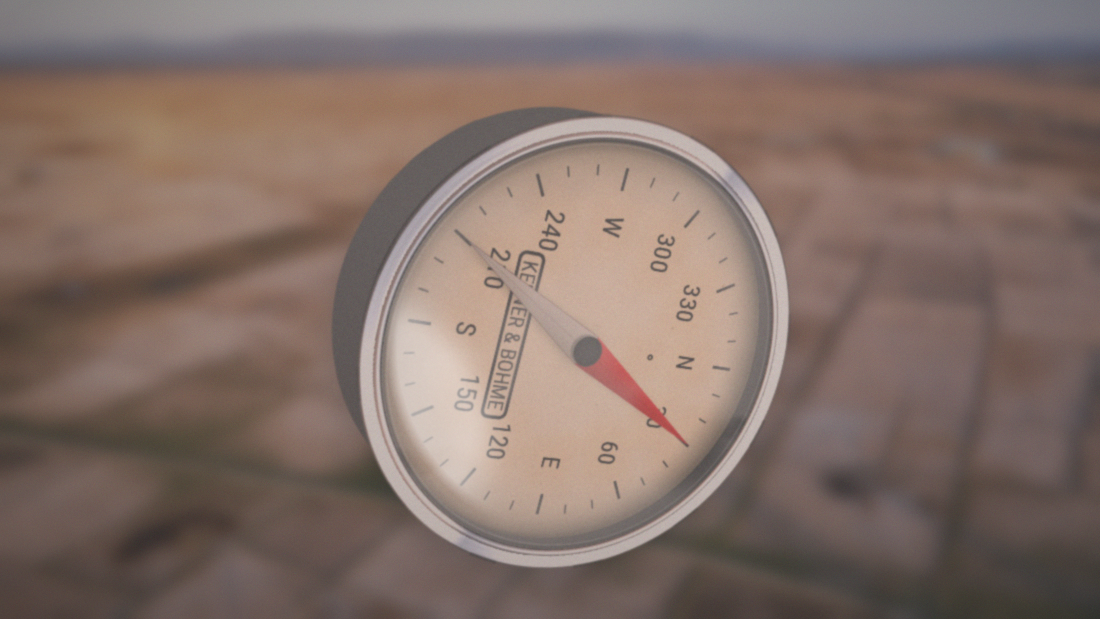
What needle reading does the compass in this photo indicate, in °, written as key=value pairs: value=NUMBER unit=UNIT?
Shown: value=30 unit=°
